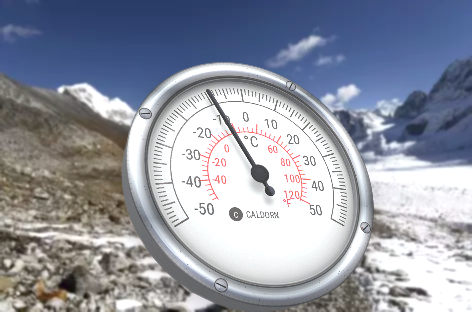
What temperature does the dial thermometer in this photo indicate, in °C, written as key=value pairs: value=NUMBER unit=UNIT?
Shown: value=-10 unit=°C
